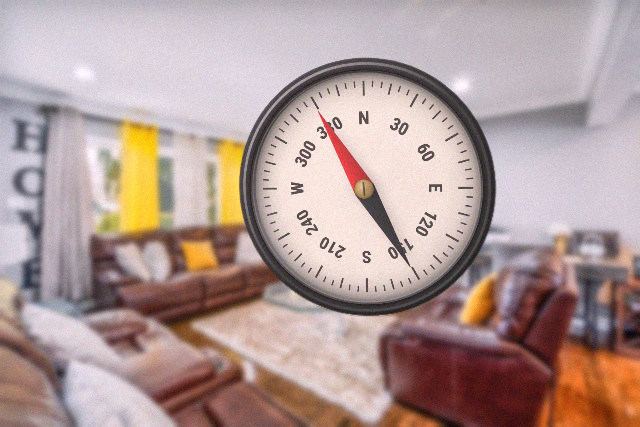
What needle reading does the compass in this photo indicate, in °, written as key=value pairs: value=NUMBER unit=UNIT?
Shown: value=330 unit=°
